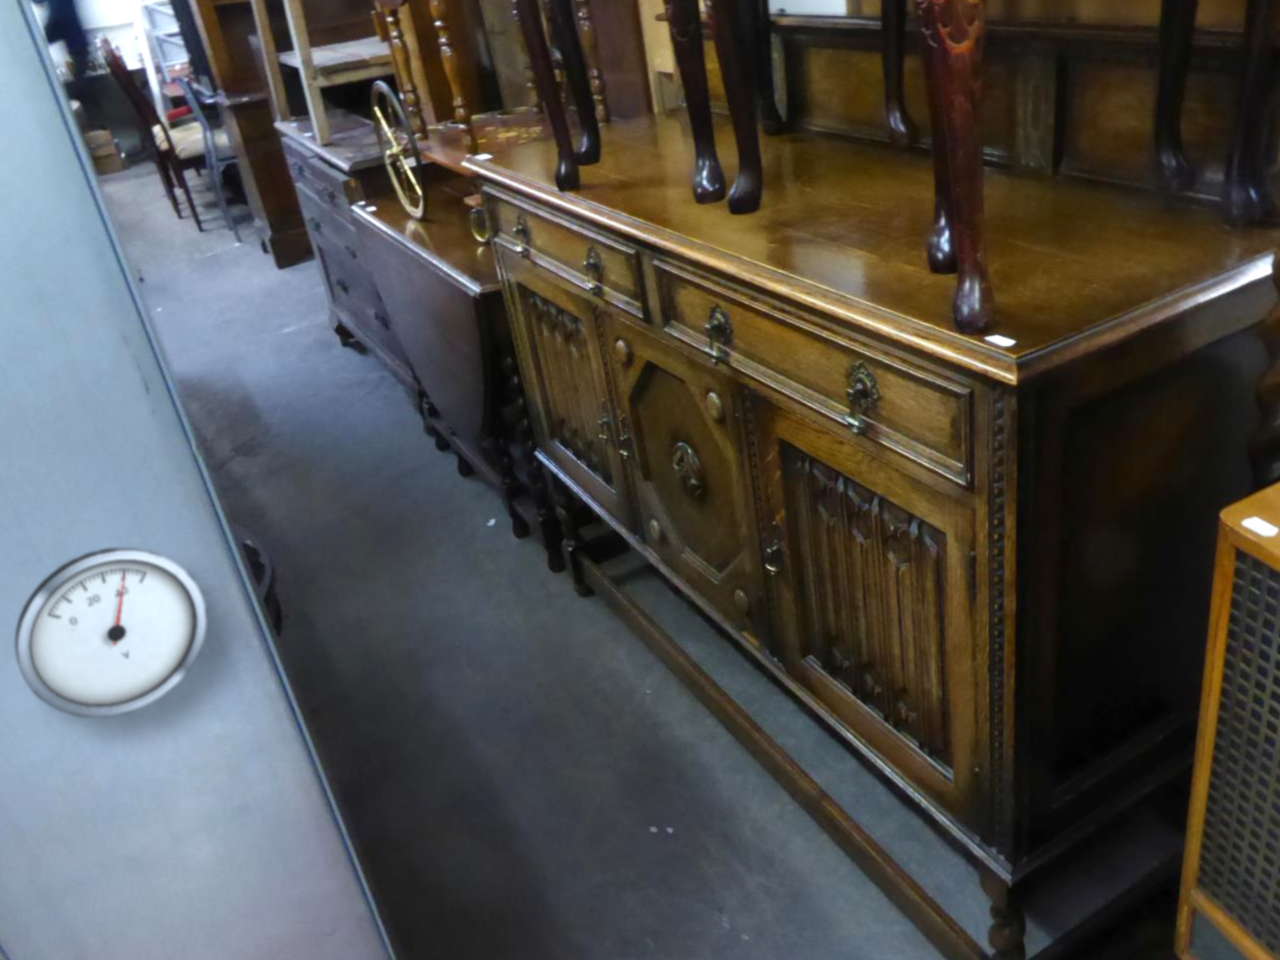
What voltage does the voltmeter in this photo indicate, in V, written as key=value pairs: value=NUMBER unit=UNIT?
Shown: value=40 unit=V
